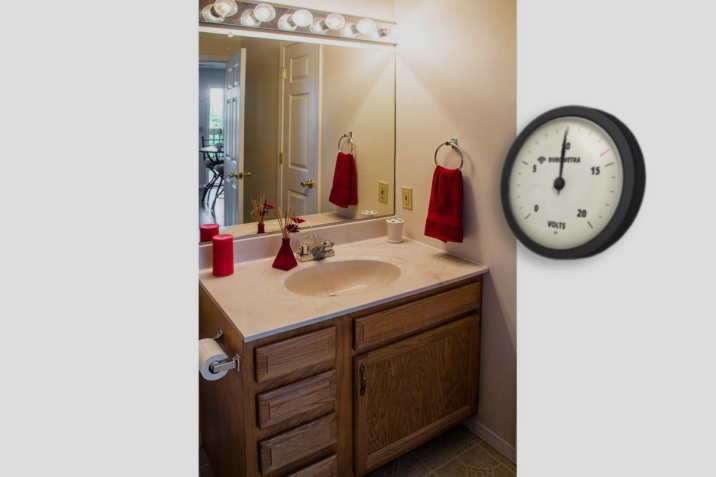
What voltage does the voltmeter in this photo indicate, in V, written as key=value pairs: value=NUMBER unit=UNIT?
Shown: value=10 unit=V
